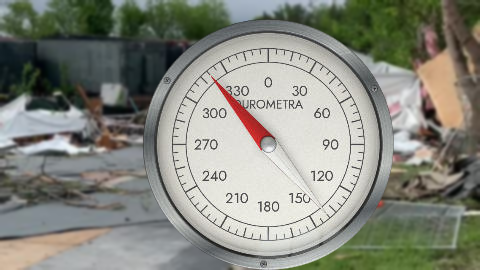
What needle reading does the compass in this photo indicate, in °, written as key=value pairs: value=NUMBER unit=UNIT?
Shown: value=320 unit=°
